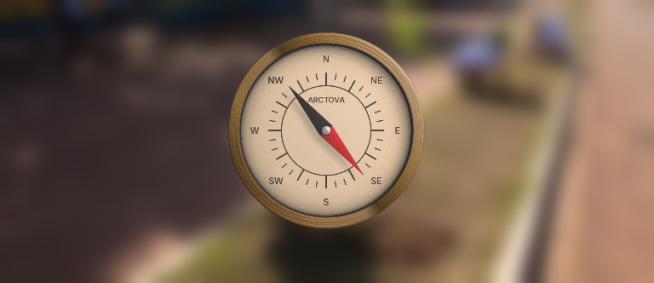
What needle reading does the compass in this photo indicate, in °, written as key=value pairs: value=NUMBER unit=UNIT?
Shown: value=140 unit=°
